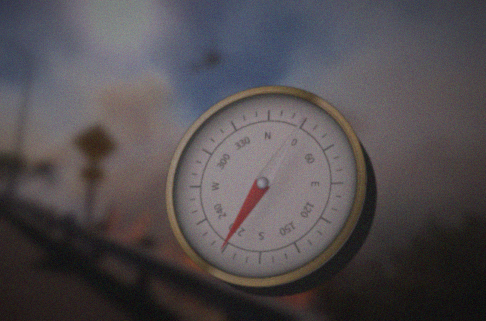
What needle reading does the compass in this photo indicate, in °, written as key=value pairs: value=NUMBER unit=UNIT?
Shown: value=210 unit=°
